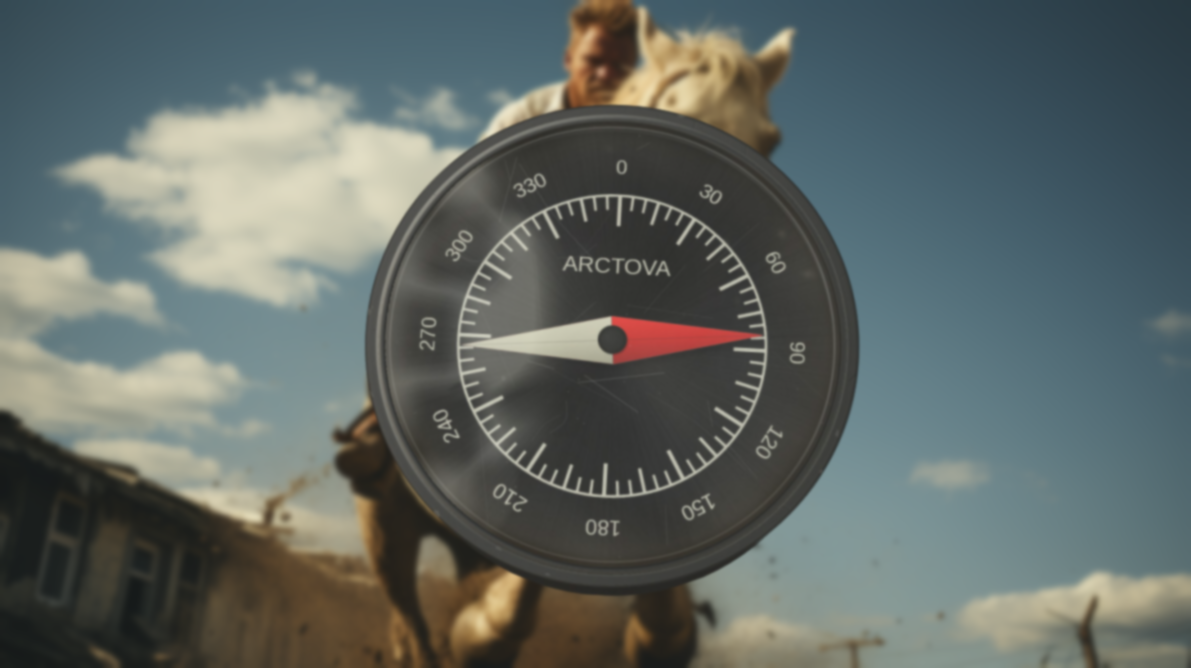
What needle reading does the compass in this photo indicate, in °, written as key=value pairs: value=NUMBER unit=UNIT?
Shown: value=85 unit=°
